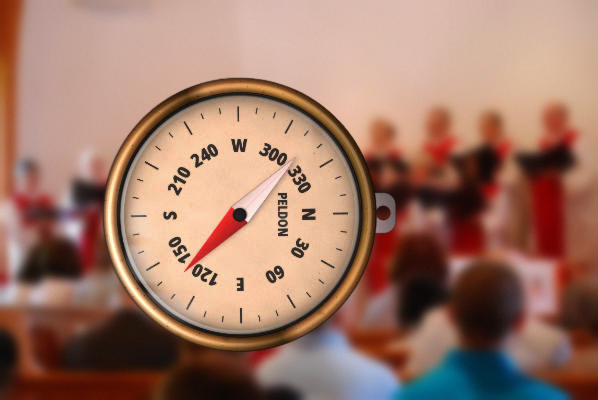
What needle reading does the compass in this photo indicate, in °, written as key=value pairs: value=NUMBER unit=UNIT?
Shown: value=135 unit=°
